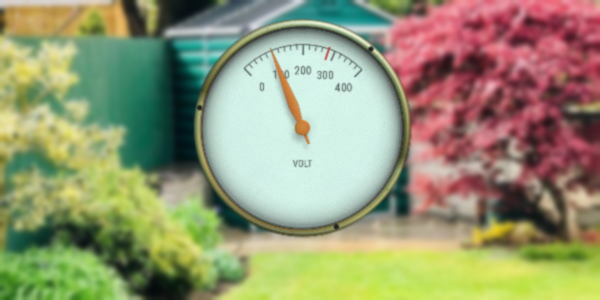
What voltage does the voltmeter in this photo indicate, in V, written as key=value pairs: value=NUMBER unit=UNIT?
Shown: value=100 unit=V
